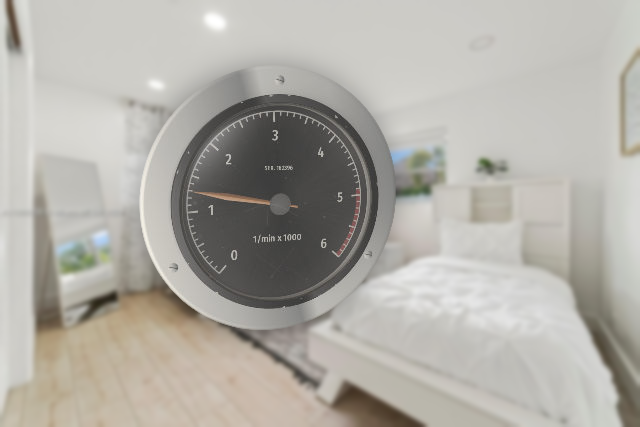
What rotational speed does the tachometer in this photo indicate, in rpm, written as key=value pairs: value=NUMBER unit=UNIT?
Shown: value=1300 unit=rpm
